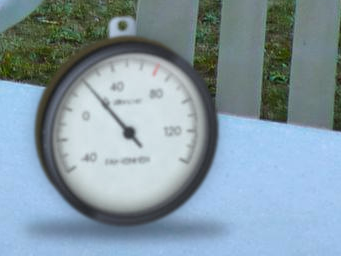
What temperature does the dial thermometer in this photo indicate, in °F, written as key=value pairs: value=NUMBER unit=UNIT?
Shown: value=20 unit=°F
